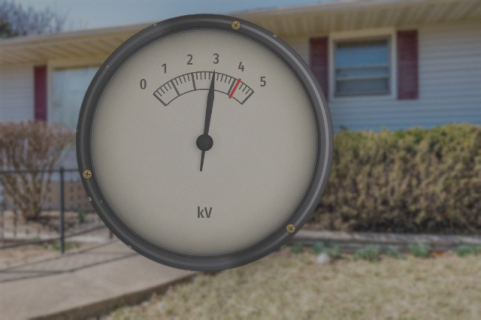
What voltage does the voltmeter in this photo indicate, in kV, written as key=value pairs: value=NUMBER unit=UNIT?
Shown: value=3 unit=kV
